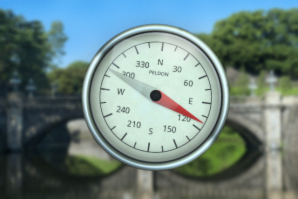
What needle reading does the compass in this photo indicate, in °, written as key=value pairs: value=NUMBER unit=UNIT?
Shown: value=112.5 unit=°
